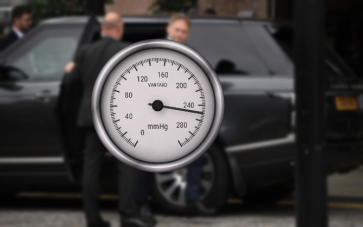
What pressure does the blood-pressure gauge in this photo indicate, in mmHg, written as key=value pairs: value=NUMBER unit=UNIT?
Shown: value=250 unit=mmHg
